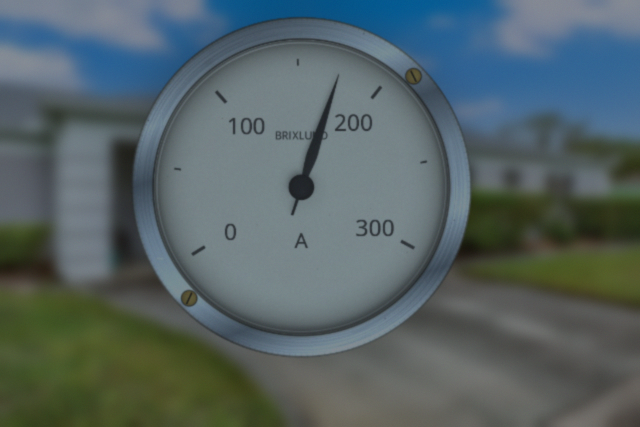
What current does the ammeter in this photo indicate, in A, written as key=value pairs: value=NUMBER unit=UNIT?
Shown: value=175 unit=A
